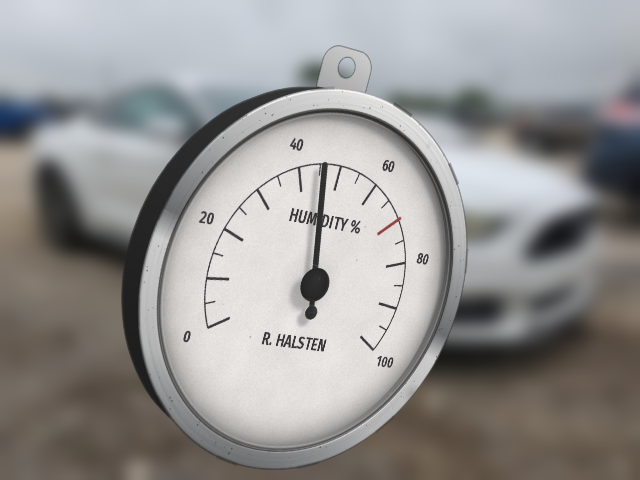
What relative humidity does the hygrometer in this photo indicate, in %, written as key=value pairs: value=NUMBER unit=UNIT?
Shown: value=45 unit=%
